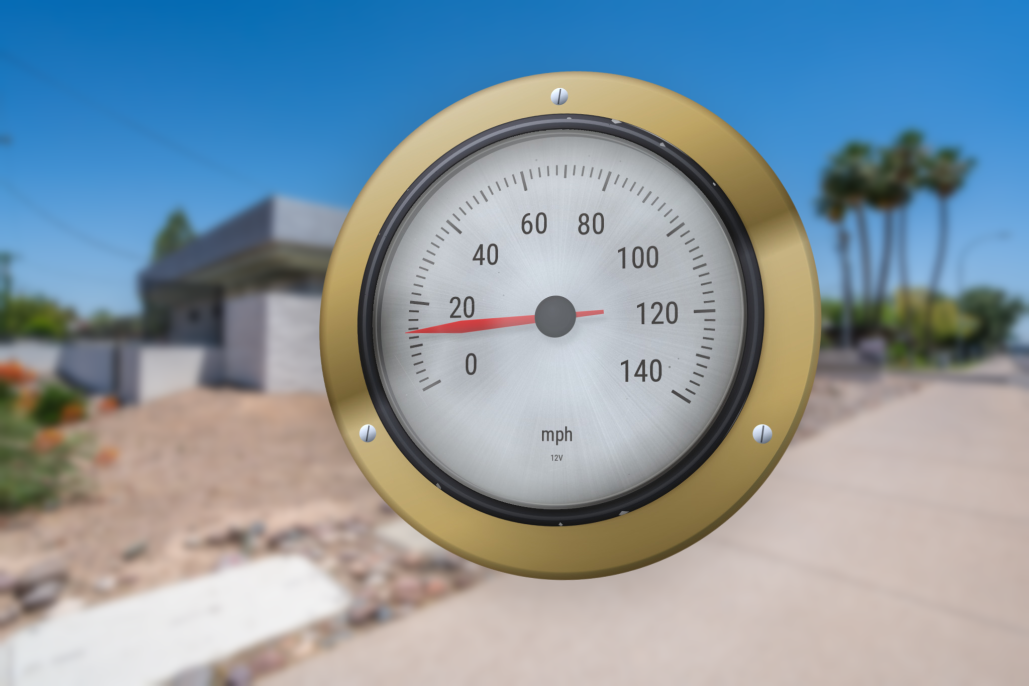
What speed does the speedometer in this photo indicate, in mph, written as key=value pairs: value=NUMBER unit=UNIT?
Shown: value=13 unit=mph
